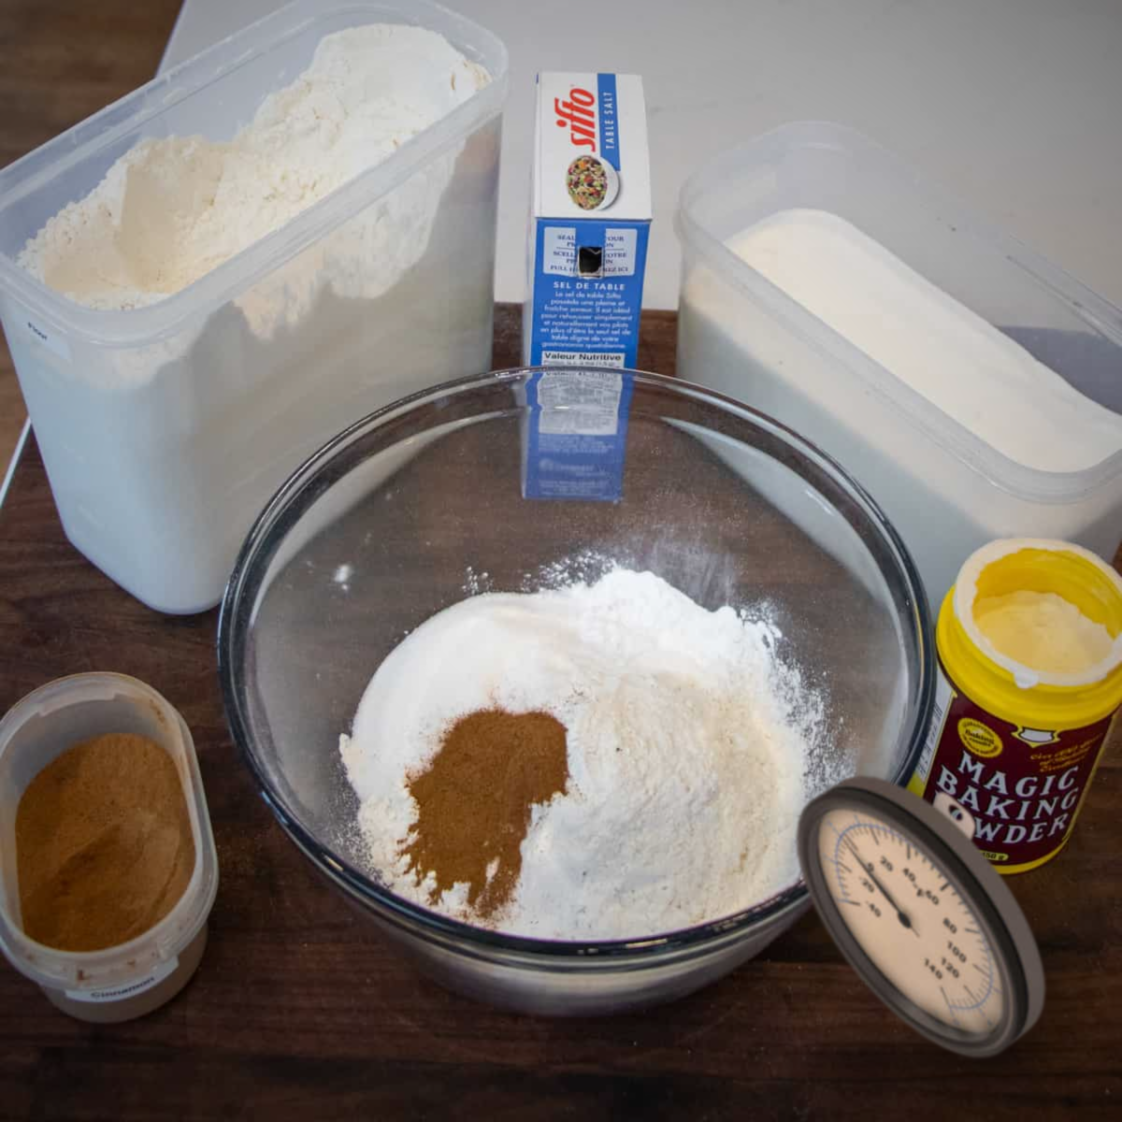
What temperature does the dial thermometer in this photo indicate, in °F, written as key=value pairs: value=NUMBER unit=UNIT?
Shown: value=0 unit=°F
